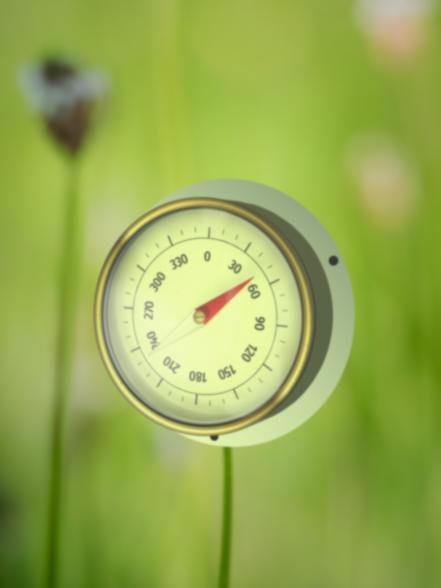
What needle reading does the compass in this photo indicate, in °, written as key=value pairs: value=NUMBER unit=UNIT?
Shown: value=50 unit=°
